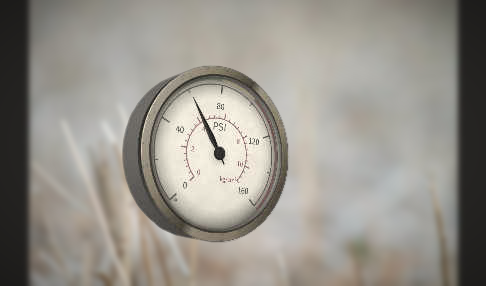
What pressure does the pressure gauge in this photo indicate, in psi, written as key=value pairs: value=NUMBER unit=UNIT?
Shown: value=60 unit=psi
